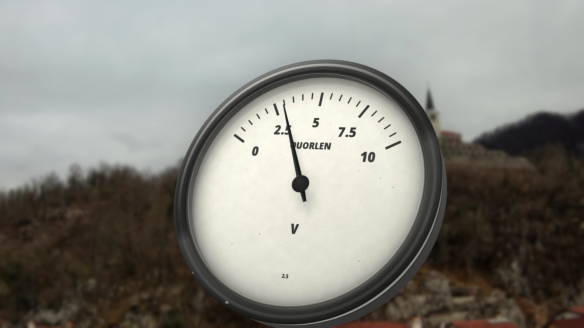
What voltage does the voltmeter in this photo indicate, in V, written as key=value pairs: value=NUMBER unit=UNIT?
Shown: value=3 unit=V
